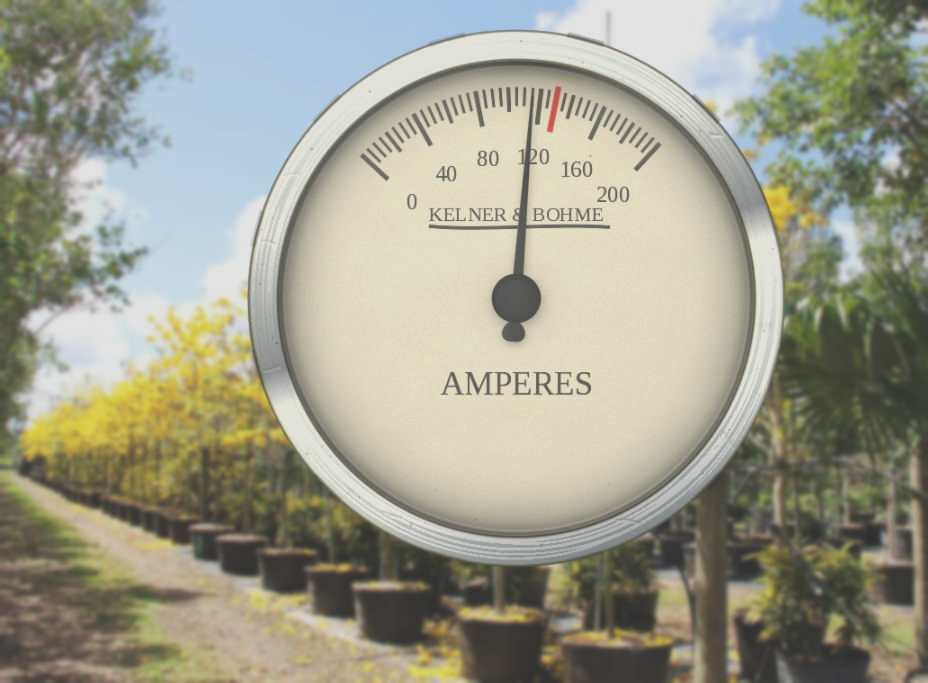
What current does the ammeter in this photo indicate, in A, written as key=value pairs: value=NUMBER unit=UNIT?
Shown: value=115 unit=A
